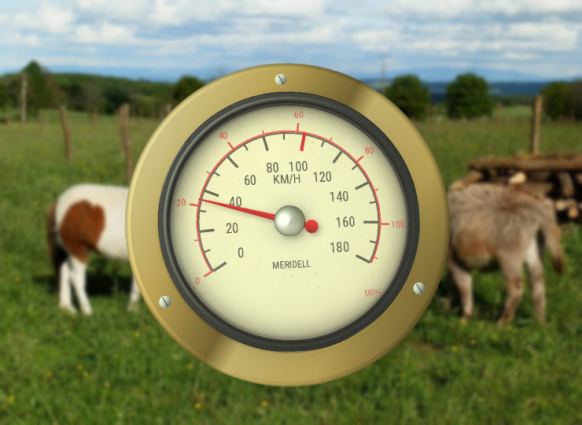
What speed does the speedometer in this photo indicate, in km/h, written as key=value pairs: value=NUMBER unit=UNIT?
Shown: value=35 unit=km/h
